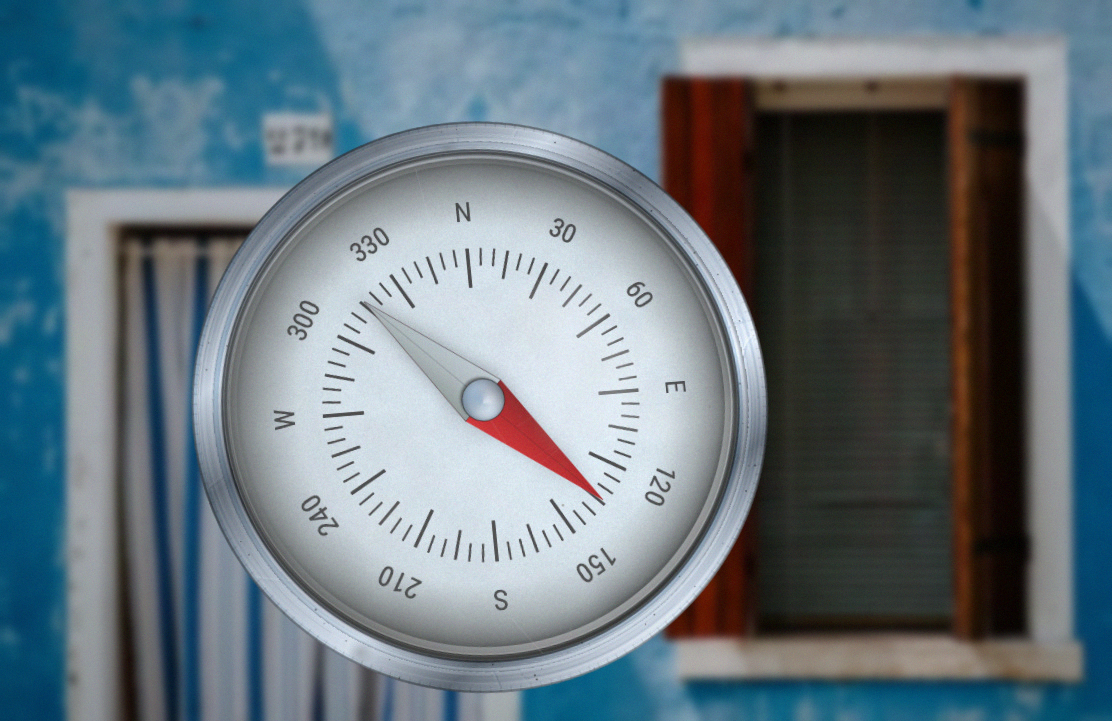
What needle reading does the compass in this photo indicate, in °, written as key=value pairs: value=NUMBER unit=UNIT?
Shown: value=135 unit=°
